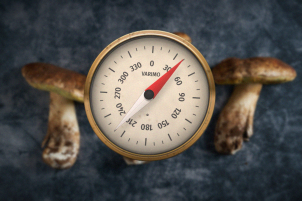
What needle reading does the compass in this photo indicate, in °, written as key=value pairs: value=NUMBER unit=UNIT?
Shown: value=40 unit=°
